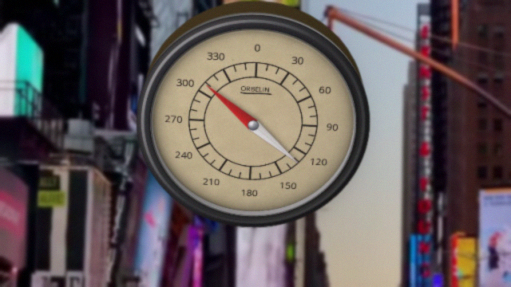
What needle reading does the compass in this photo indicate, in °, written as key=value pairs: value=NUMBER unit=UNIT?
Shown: value=310 unit=°
